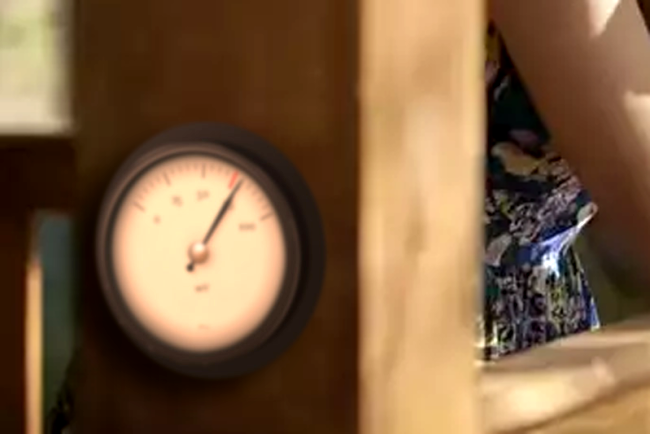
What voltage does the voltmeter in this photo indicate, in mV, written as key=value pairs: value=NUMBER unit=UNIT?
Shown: value=75 unit=mV
